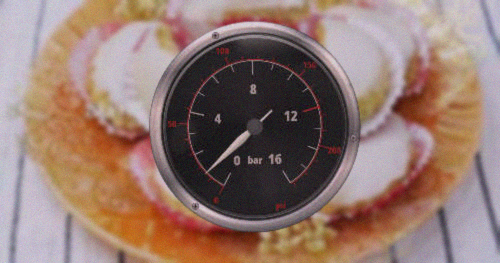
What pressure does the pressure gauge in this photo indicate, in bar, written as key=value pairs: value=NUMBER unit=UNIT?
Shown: value=1 unit=bar
